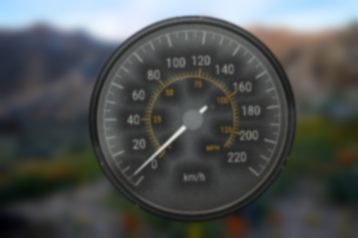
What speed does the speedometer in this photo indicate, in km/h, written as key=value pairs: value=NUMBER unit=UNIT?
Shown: value=5 unit=km/h
